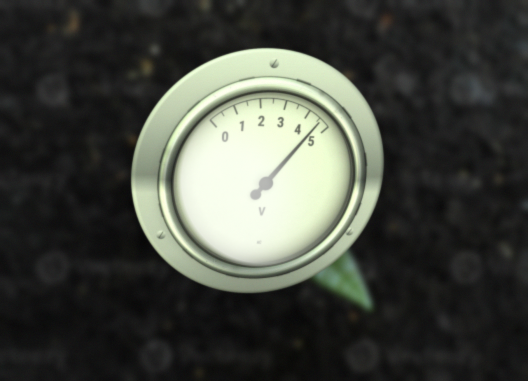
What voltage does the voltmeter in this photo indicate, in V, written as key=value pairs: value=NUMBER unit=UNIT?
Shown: value=4.5 unit=V
